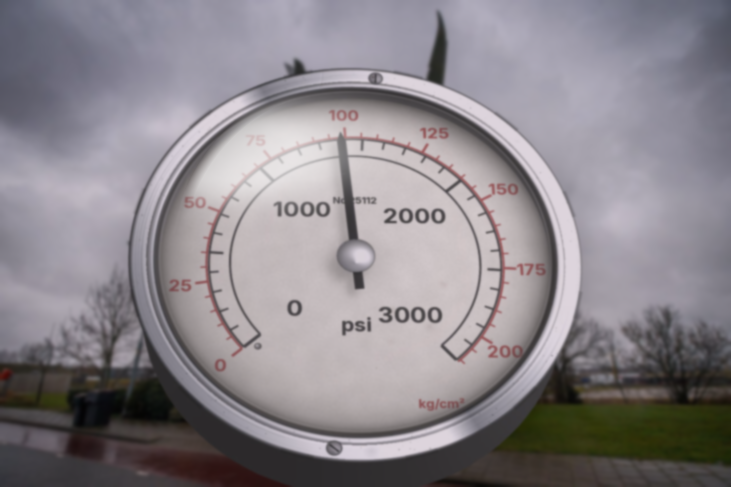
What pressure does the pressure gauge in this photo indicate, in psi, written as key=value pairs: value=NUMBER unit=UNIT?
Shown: value=1400 unit=psi
